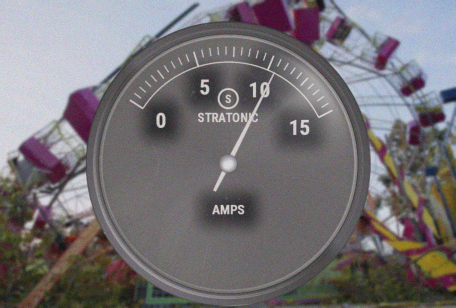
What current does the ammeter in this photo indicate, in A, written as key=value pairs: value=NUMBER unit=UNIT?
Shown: value=10.5 unit=A
